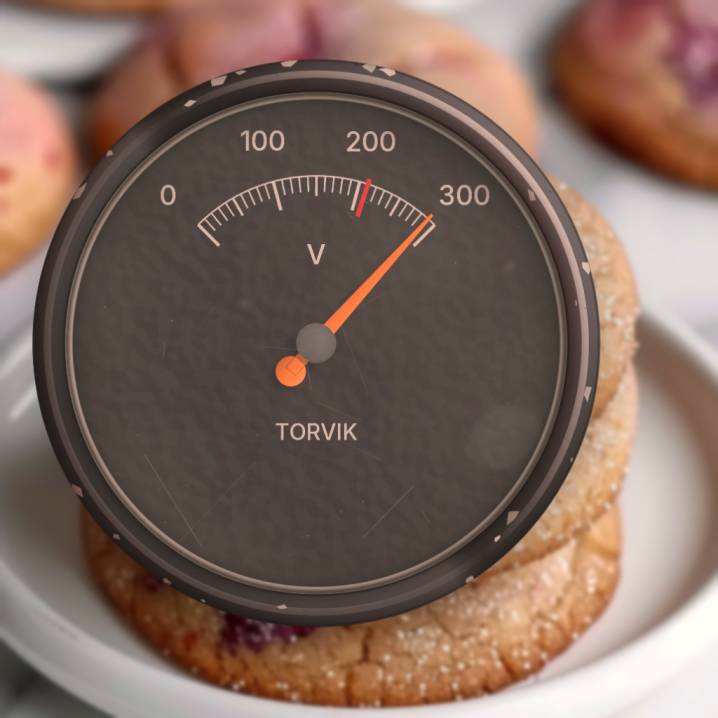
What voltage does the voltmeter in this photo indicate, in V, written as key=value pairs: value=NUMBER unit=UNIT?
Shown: value=290 unit=V
